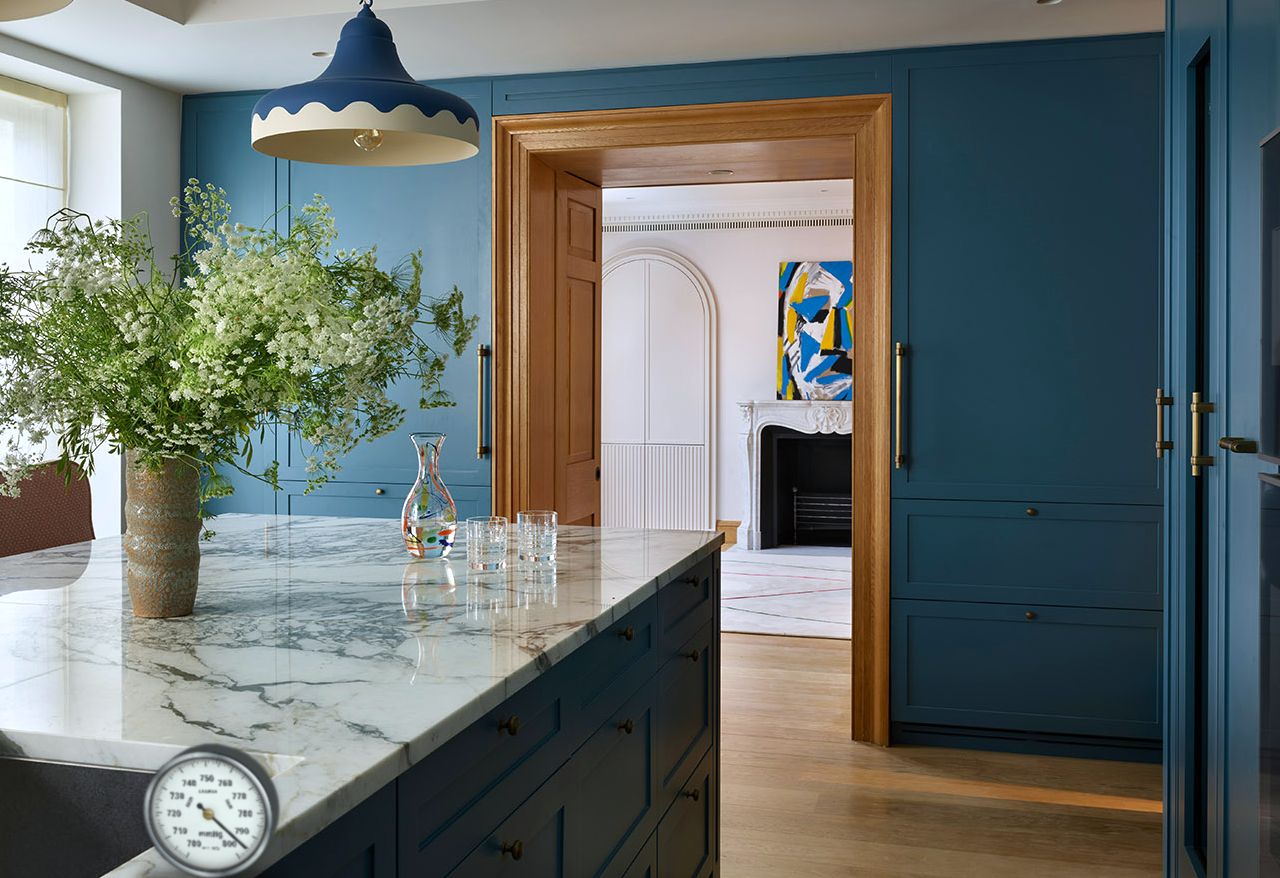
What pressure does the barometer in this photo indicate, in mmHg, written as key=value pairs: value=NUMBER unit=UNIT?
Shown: value=795 unit=mmHg
